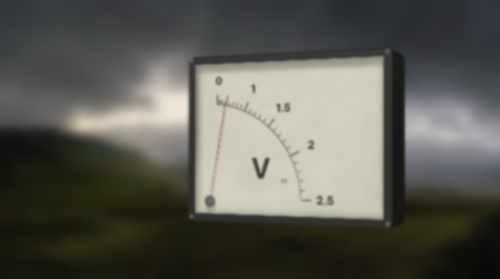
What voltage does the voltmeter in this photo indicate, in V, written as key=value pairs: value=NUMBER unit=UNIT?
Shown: value=0.5 unit=V
